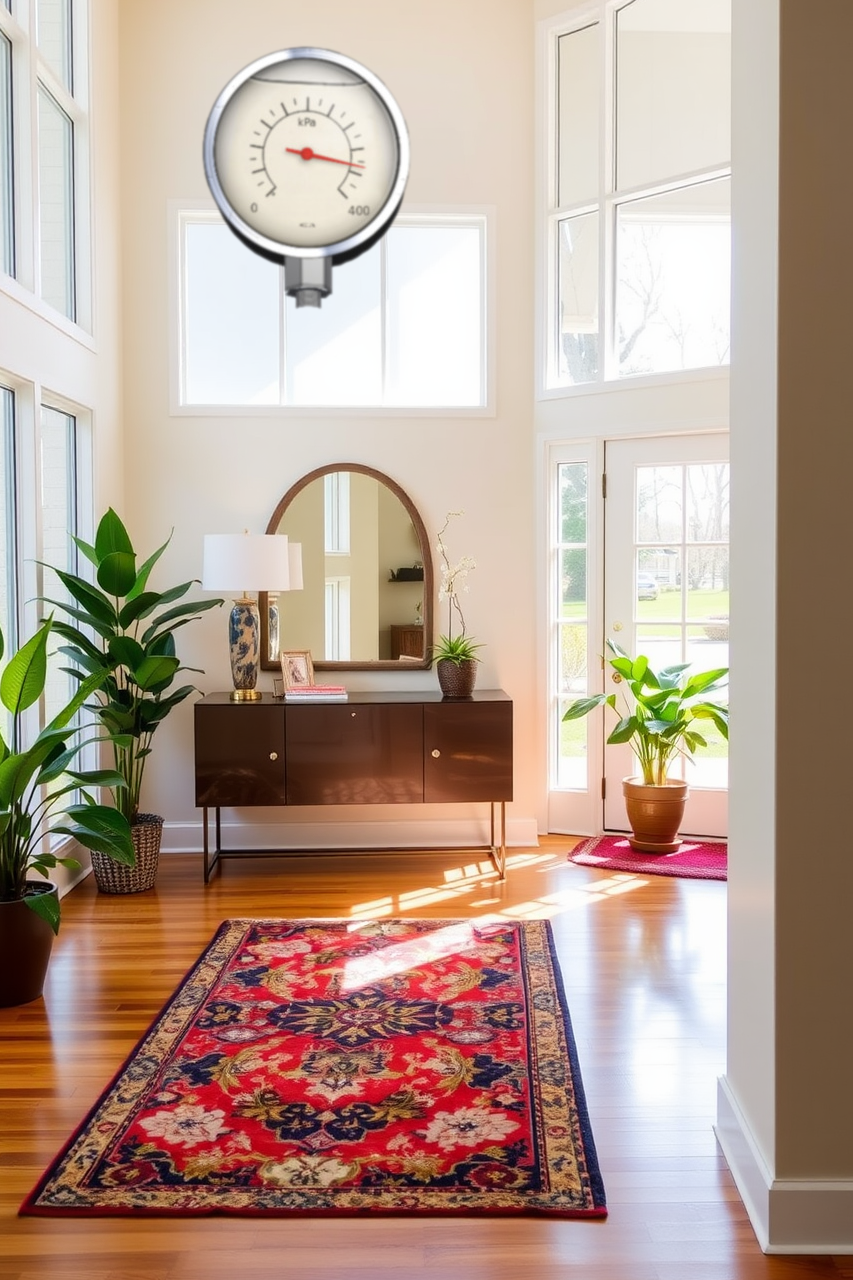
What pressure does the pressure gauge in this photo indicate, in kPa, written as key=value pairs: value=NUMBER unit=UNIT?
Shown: value=350 unit=kPa
